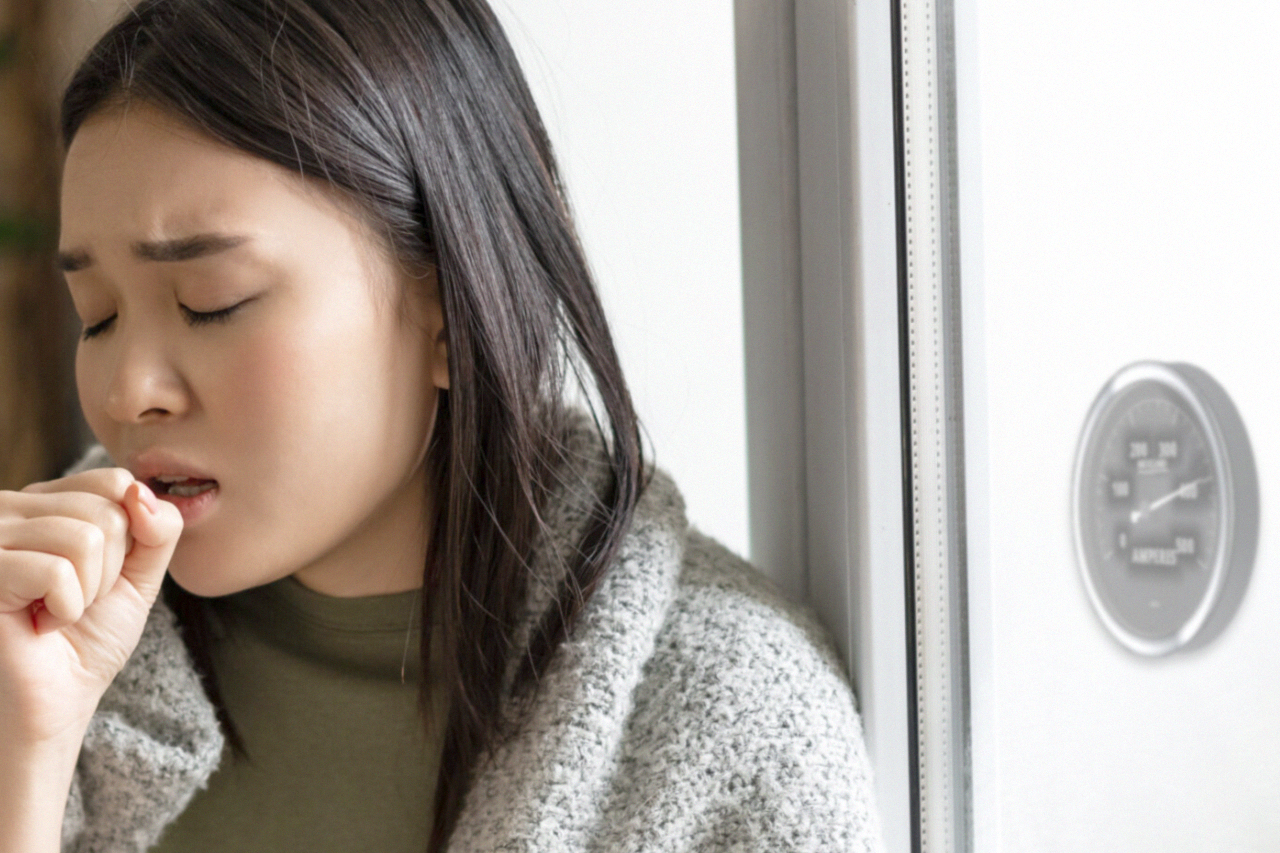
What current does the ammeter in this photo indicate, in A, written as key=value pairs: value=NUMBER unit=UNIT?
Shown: value=400 unit=A
